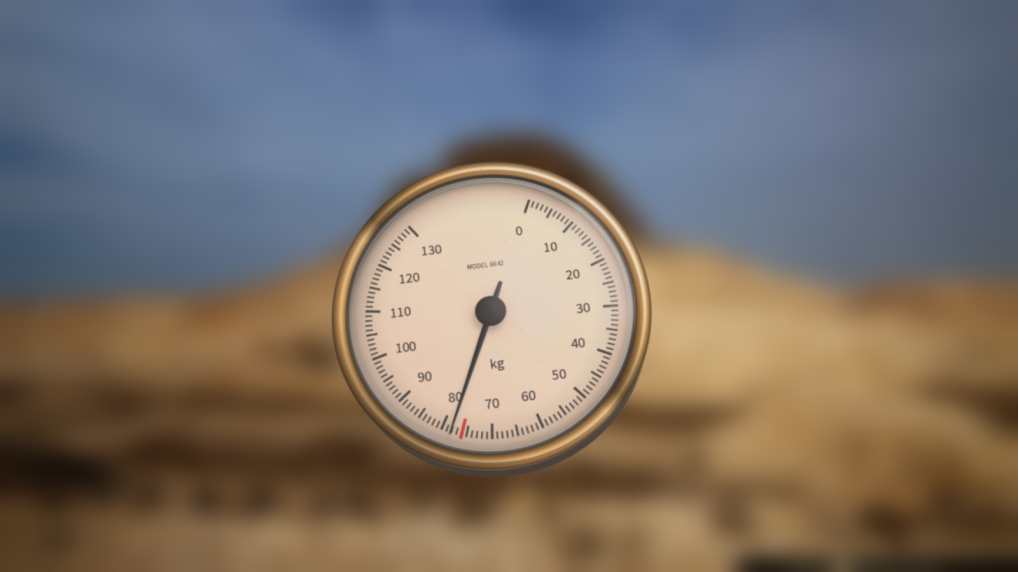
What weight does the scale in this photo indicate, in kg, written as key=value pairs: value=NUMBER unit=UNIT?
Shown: value=78 unit=kg
